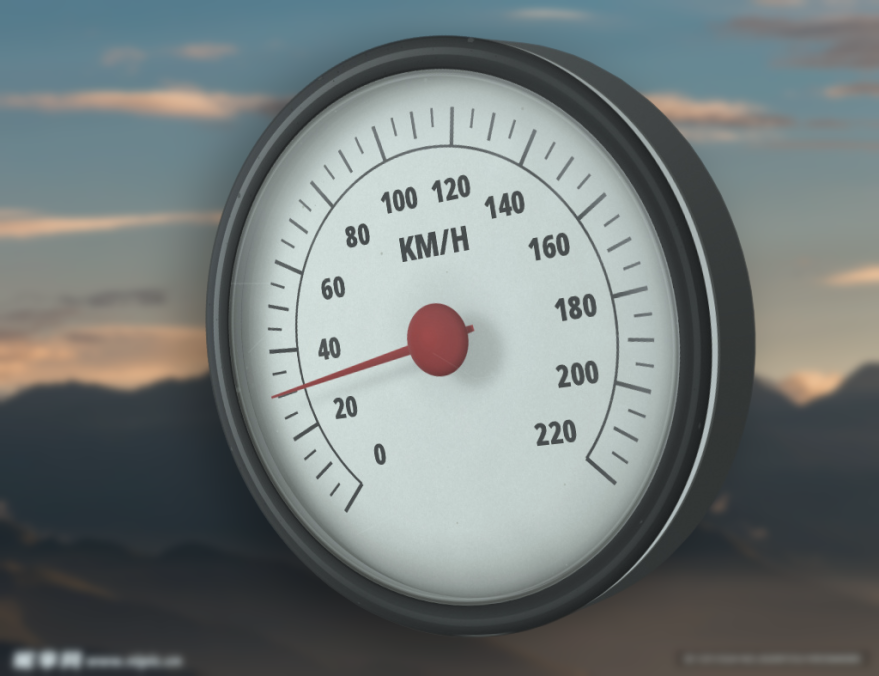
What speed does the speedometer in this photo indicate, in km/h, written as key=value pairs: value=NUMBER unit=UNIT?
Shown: value=30 unit=km/h
